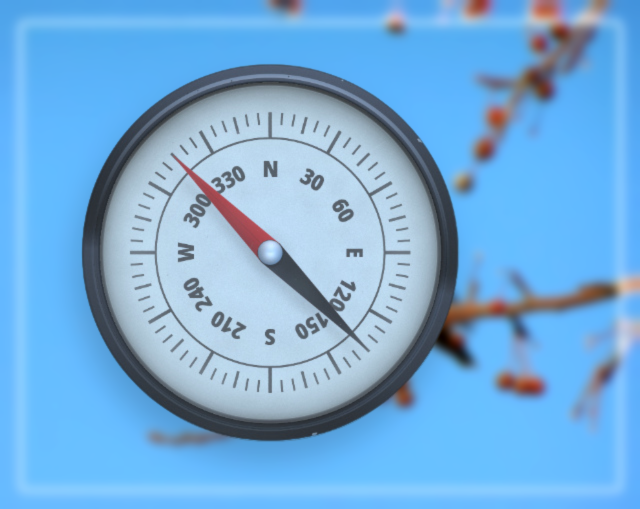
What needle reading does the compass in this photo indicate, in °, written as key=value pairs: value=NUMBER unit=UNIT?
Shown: value=315 unit=°
